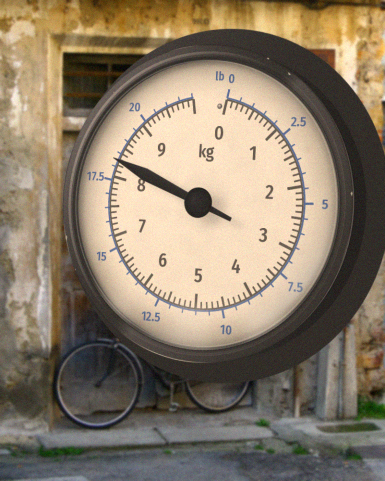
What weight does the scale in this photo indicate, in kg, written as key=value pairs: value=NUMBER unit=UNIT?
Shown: value=8.3 unit=kg
